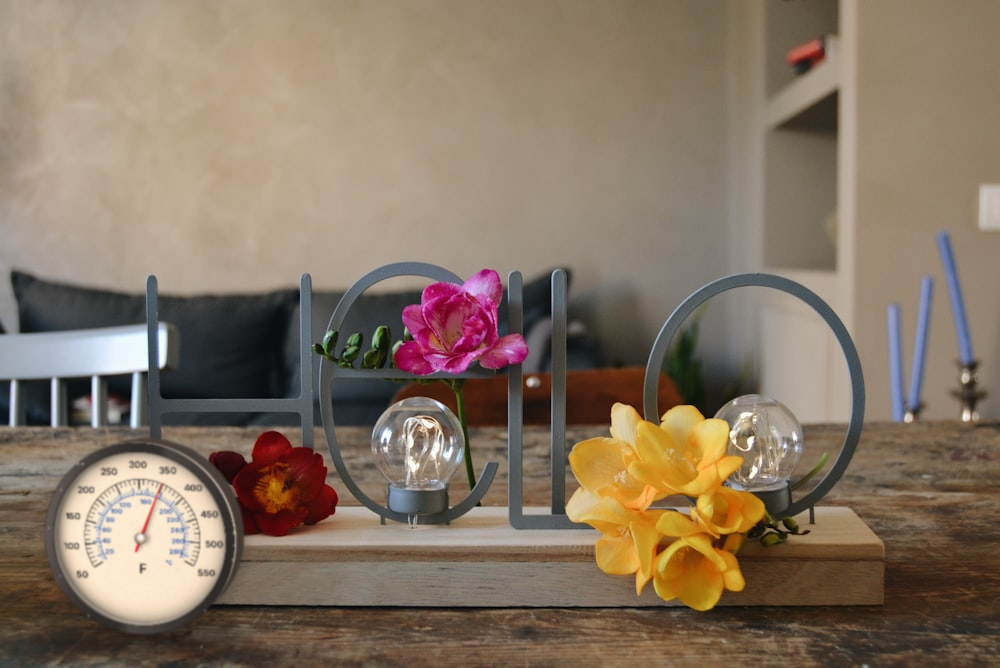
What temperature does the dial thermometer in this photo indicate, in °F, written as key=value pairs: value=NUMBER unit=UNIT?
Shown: value=350 unit=°F
